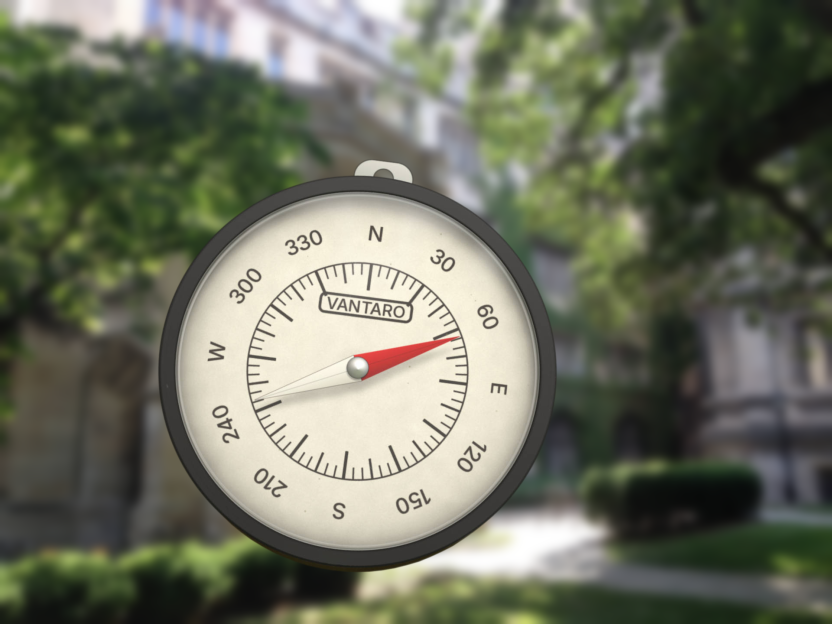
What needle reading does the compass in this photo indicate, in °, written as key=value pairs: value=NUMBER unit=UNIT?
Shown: value=65 unit=°
